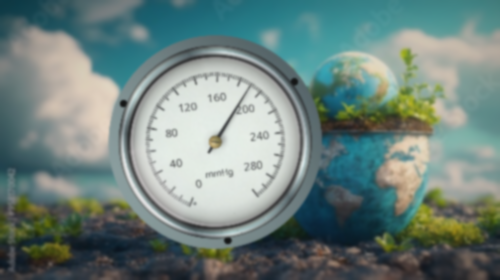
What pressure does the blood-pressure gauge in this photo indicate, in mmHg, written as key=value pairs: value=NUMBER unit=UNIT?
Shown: value=190 unit=mmHg
